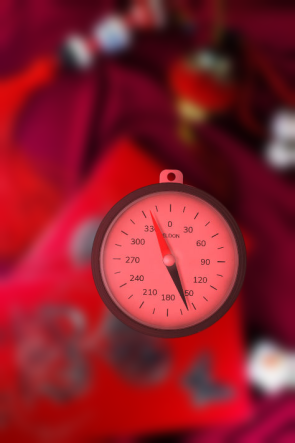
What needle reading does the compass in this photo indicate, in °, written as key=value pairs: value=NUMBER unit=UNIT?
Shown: value=337.5 unit=°
